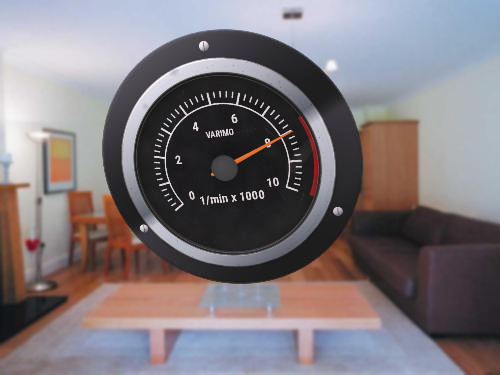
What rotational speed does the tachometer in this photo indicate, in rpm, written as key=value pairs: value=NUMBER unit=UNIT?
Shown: value=8000 unit=rpm
